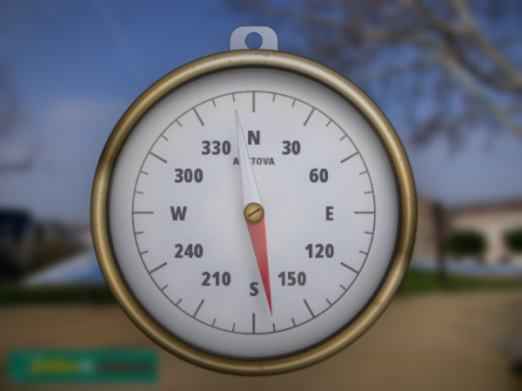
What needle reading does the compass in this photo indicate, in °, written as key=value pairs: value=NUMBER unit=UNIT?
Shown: value=170 unit=°
